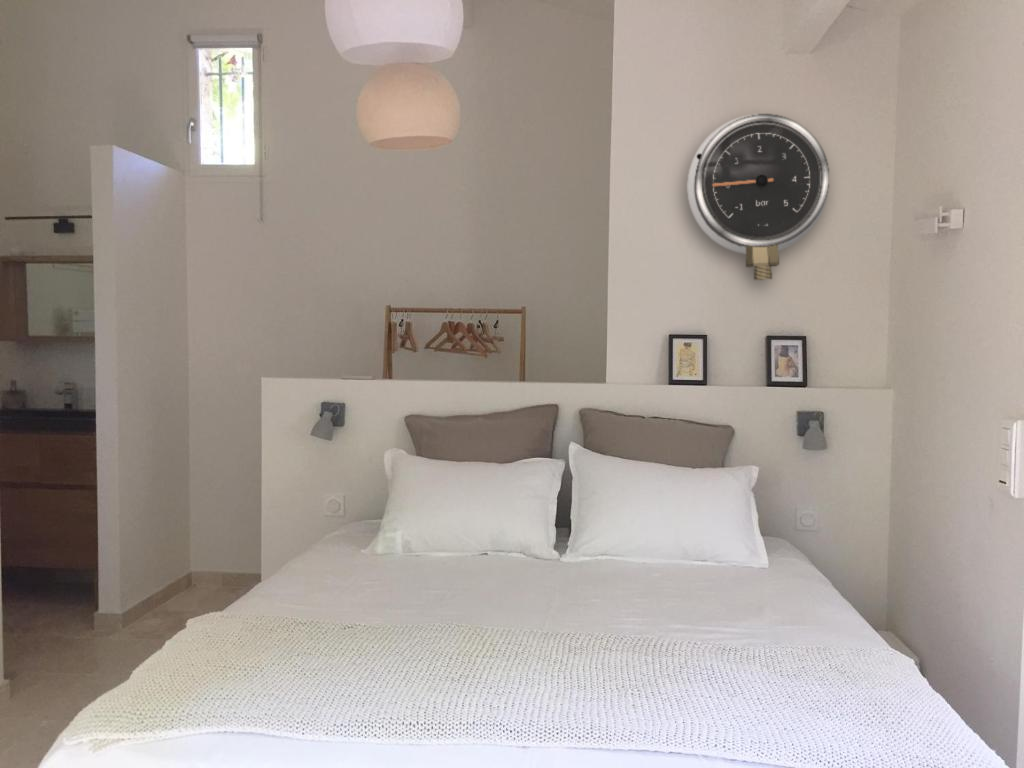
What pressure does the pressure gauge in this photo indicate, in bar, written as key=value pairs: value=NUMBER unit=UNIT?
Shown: value=0 unit=bar
